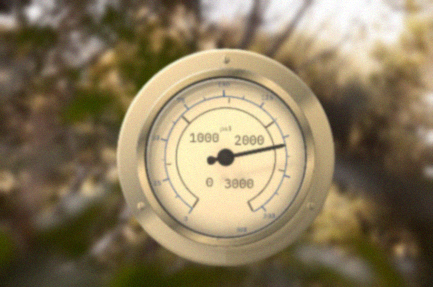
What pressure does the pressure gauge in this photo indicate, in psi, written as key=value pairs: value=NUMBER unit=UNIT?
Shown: value=2250 unit=psi
